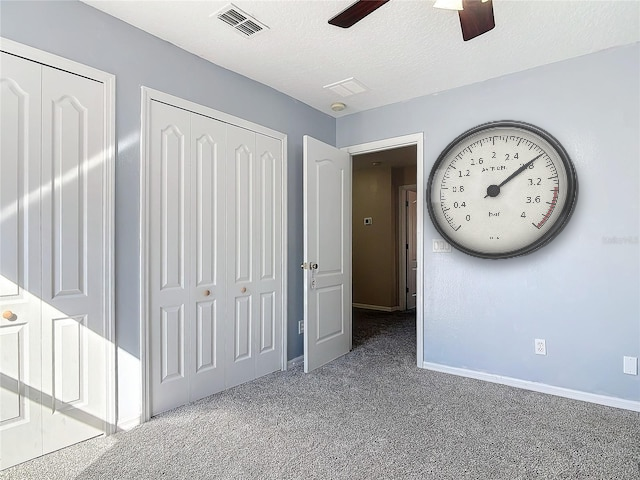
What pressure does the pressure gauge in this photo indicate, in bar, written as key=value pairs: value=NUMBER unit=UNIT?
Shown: value=2.8 unit=bar
